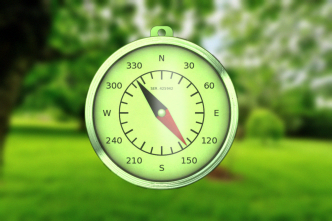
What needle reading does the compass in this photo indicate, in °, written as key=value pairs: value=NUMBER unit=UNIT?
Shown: value=142.5 unit=°
